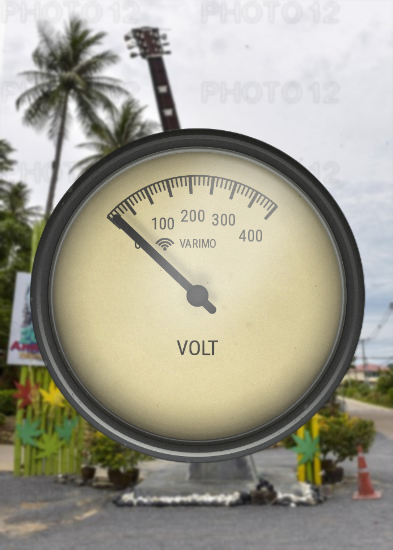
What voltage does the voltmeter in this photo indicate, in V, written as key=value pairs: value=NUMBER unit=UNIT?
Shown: value=10 unit=V
